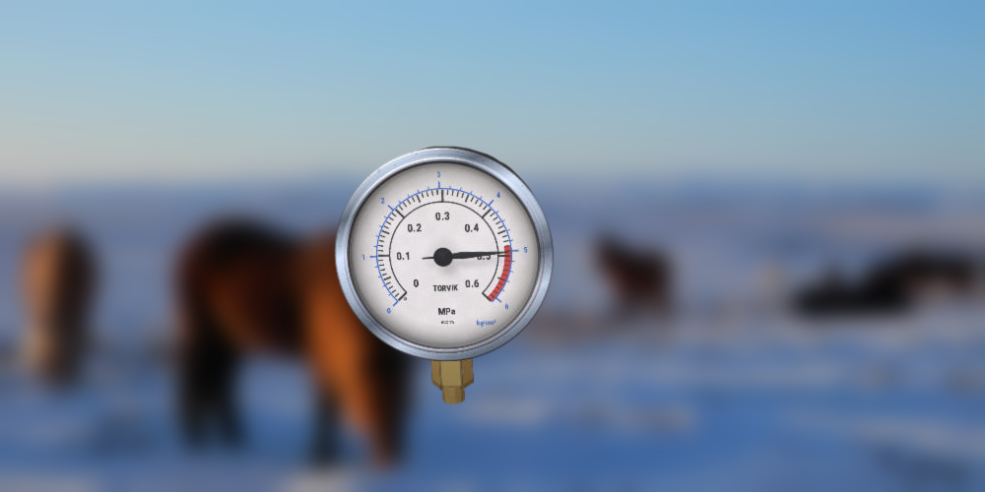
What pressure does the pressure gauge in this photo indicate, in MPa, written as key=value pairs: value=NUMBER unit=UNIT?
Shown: value=0.49 unit=MPa
